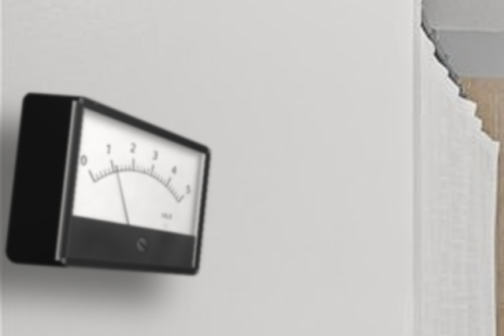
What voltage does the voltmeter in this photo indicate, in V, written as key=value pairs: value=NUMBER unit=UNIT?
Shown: value=1 unit=V
